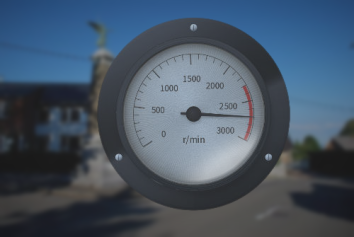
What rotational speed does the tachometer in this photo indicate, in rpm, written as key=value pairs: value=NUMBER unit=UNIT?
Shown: value=2700 unit=rpm
